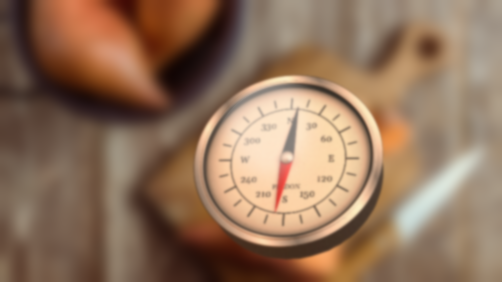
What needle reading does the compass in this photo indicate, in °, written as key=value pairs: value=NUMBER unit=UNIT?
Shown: value=187.5 unit=°
